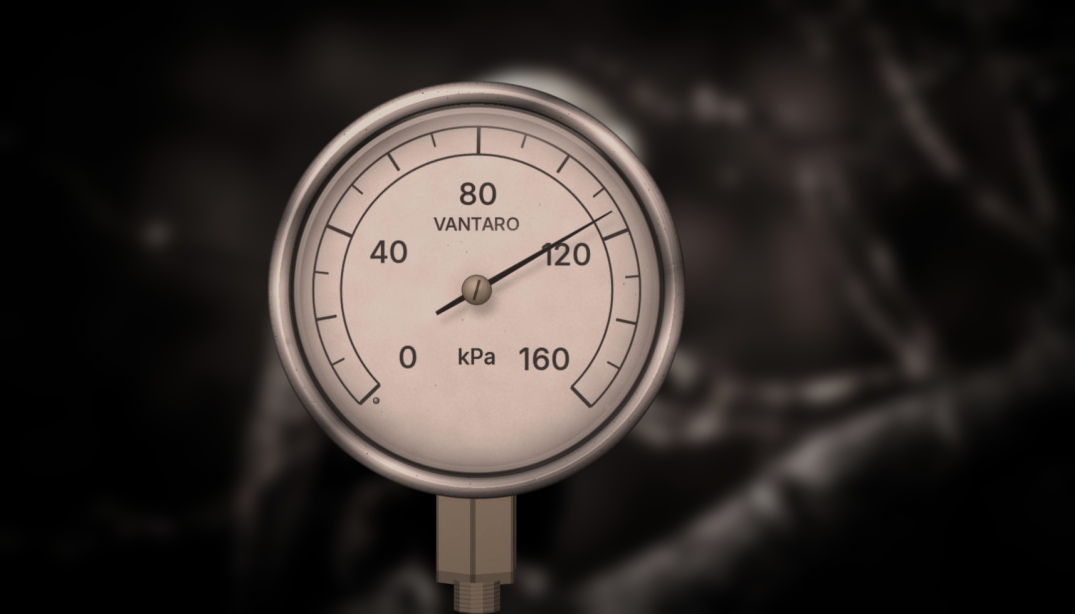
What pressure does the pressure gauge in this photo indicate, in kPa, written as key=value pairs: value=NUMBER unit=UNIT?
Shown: value=115 unit=kPa
